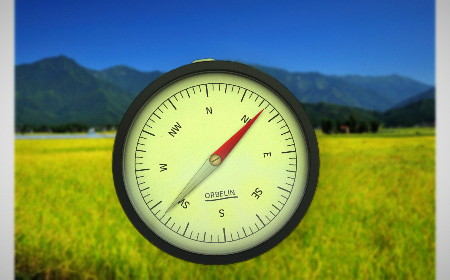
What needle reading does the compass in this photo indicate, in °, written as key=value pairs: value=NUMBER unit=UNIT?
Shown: value=50 unit=°
